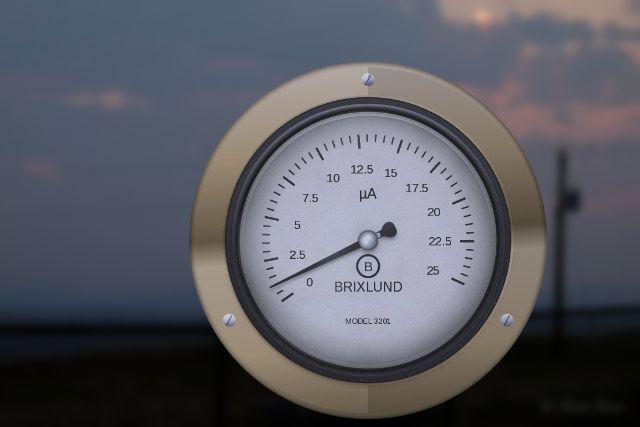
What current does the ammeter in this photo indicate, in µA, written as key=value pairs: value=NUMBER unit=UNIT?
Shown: value=1 unit=µA
